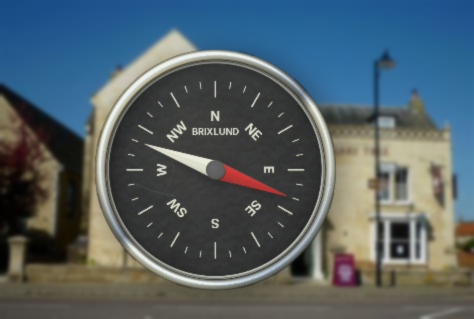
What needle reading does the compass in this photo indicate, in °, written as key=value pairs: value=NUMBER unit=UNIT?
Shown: value=110 unit=°
